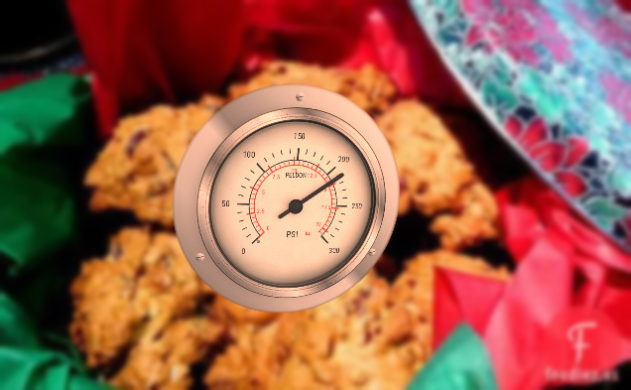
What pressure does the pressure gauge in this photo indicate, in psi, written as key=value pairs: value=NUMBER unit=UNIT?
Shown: value=210 unit=psi
